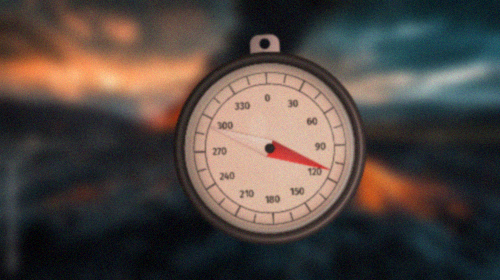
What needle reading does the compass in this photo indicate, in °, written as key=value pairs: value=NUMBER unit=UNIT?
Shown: value=112.5 unit=°
